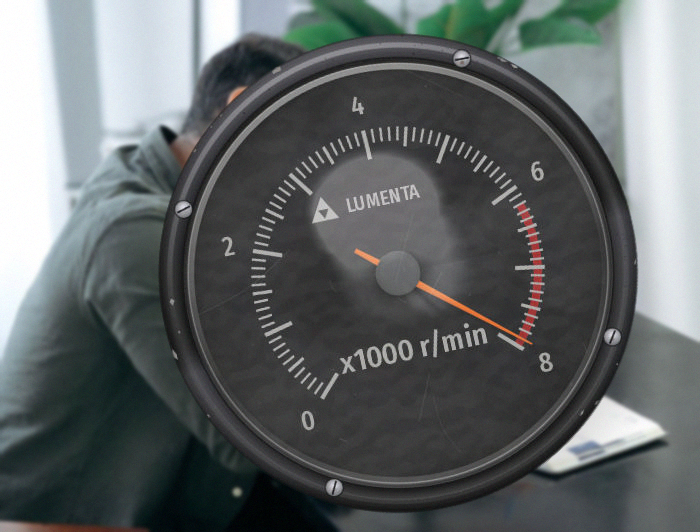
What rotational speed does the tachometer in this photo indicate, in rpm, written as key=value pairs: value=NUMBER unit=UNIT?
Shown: value=7900 unit=rpm
